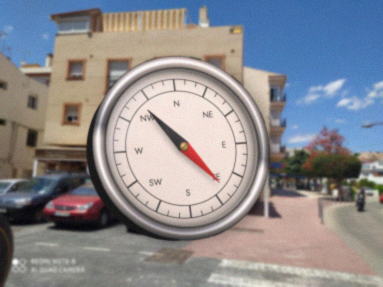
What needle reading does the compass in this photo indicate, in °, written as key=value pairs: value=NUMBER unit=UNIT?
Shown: value=140 unit=°
